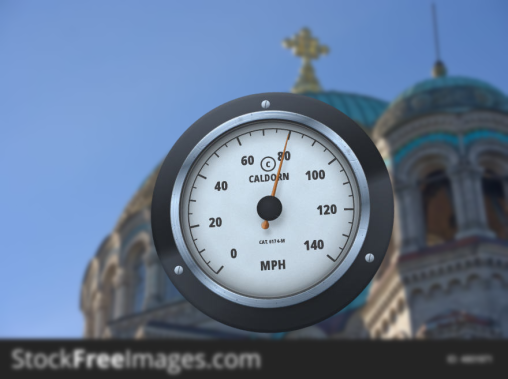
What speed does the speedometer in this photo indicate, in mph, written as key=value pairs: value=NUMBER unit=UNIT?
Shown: value=80 unit=mph
